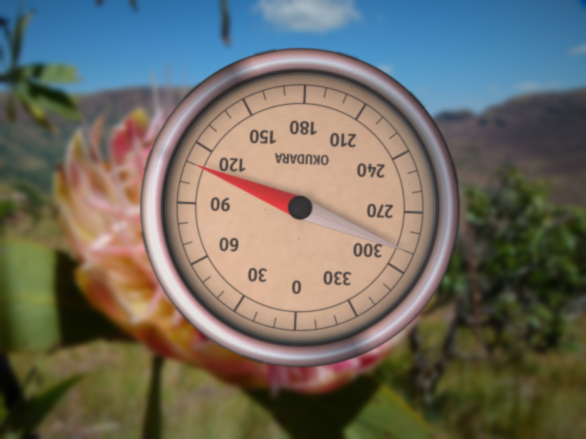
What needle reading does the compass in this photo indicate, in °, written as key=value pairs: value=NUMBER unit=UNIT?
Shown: value=110 unit=°
